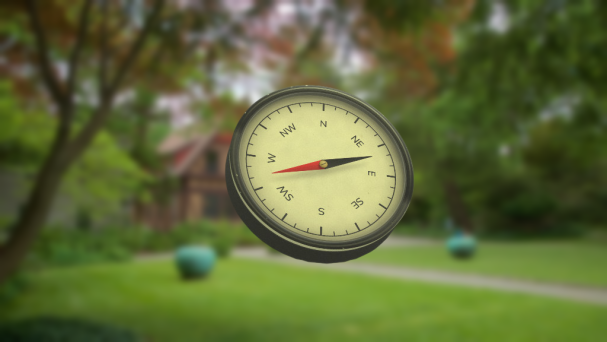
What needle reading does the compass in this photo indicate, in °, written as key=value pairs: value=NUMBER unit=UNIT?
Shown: value=250 unit=°
